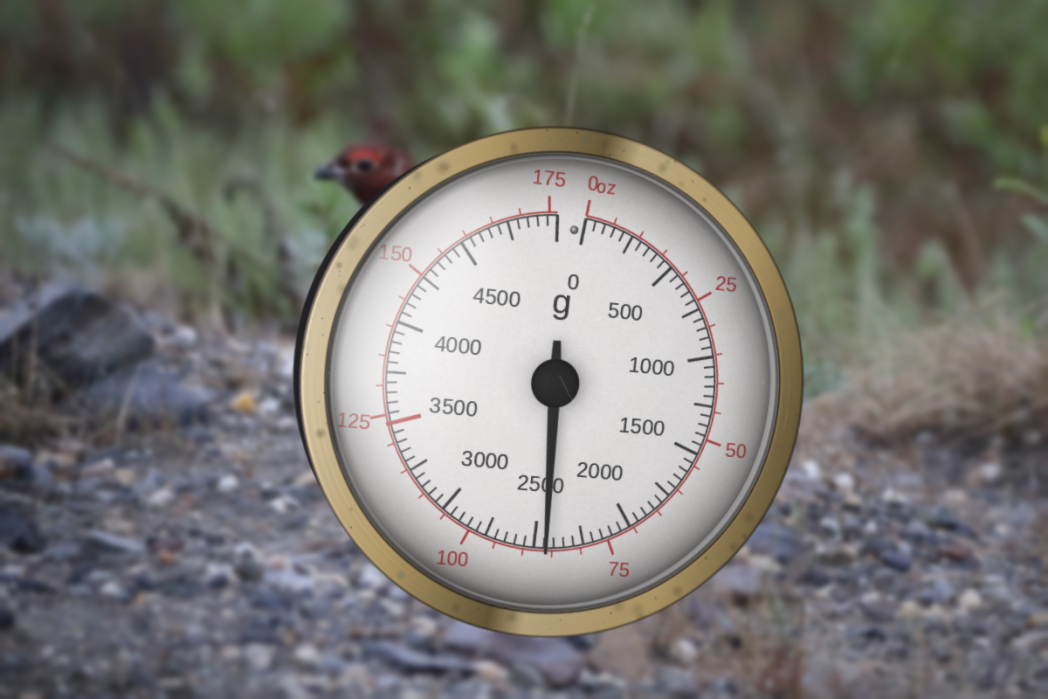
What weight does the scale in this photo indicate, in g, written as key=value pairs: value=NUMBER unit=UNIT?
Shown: value=2450 unit=g
